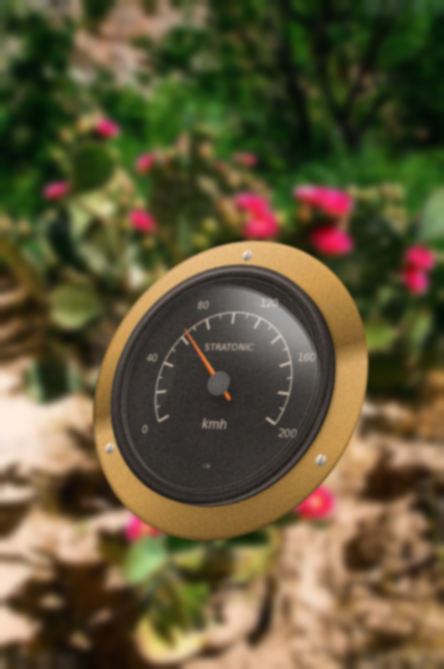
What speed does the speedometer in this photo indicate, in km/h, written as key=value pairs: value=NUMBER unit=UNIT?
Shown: value=65 unit=km/h
